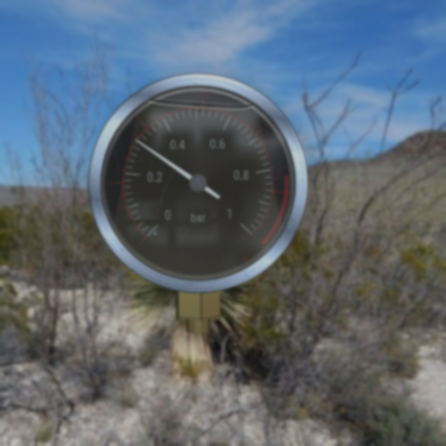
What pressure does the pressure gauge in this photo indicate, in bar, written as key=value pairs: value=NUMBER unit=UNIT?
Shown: value=0.3 unit=bar
